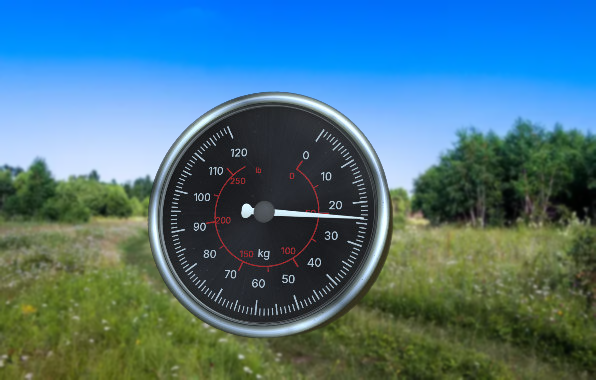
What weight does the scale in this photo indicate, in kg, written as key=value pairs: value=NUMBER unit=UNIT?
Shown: value=24 unit=kg
